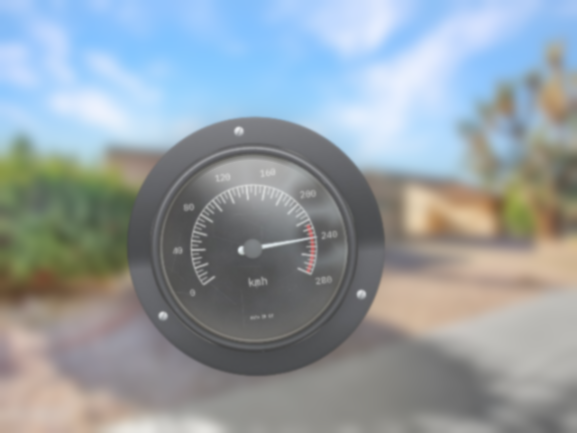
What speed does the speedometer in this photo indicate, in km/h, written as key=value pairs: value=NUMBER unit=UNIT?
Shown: value=240 unit=km/h
